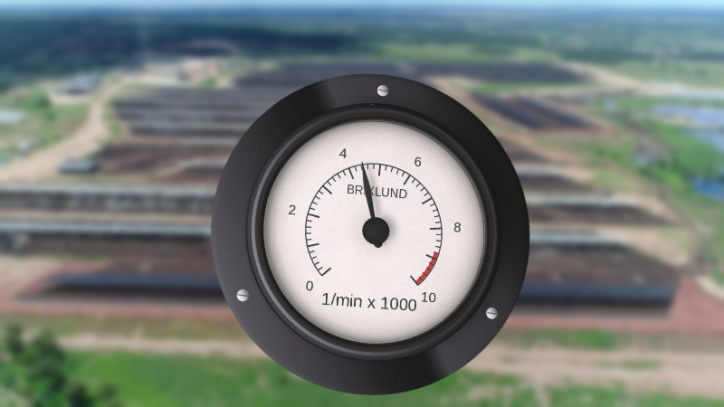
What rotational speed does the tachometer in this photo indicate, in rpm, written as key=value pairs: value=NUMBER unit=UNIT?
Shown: value=4400 unit=rpm
